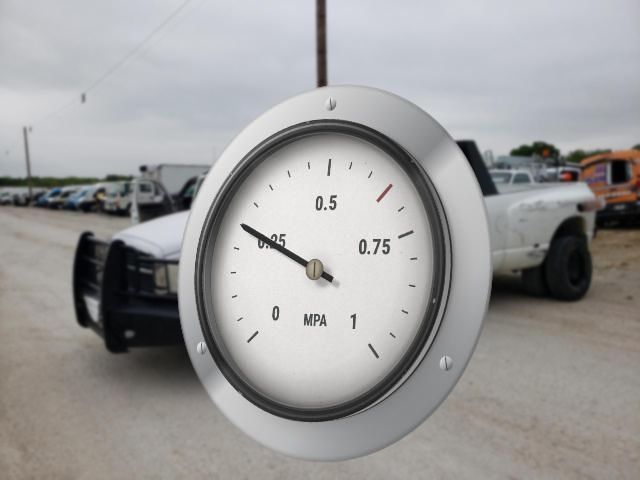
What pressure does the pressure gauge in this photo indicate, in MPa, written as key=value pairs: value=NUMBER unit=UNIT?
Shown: value=0.25 unit=MPa
